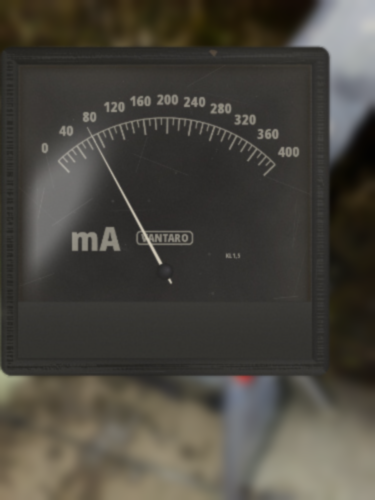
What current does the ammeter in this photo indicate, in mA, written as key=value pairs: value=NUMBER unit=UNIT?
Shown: value=70 unit=mA
